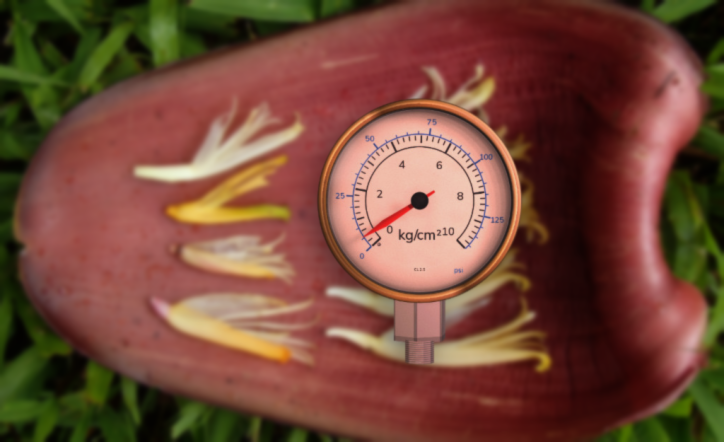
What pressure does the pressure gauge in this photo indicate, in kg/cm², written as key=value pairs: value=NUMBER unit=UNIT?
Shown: value=0.4 unit=kg/cm²
